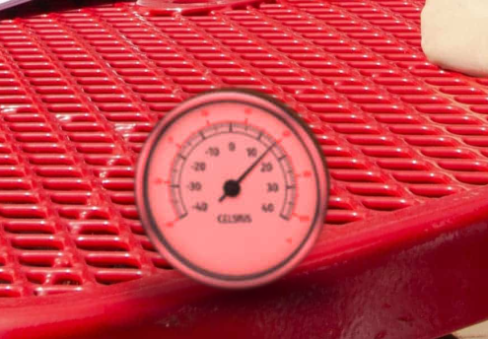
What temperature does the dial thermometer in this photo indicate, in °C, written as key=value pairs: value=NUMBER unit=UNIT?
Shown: value=15 unit=°C
